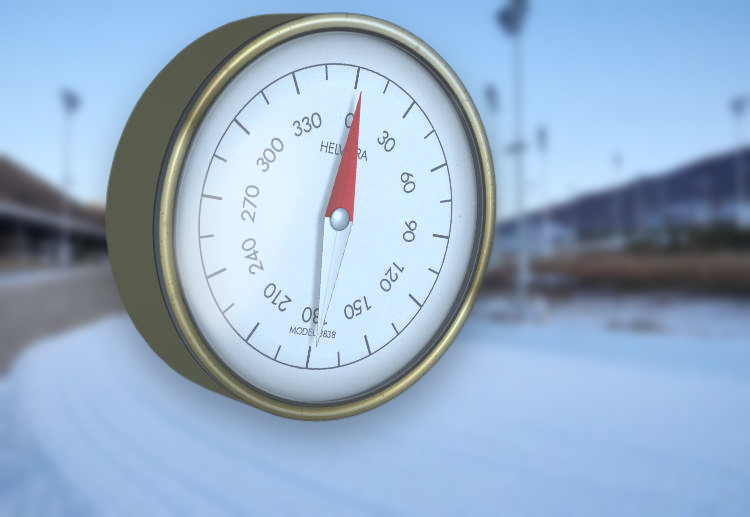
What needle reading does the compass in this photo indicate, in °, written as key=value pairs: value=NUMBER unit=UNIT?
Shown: value=0 unit=°
